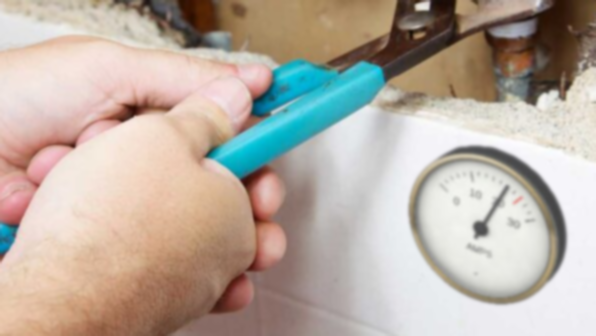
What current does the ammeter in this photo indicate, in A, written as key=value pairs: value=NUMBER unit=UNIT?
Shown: value=20 unit=A
